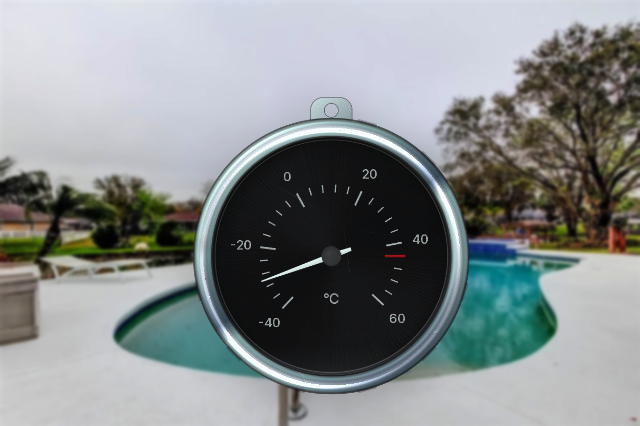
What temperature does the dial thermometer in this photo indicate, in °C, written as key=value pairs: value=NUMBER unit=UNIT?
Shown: value=-30 unit=°C
